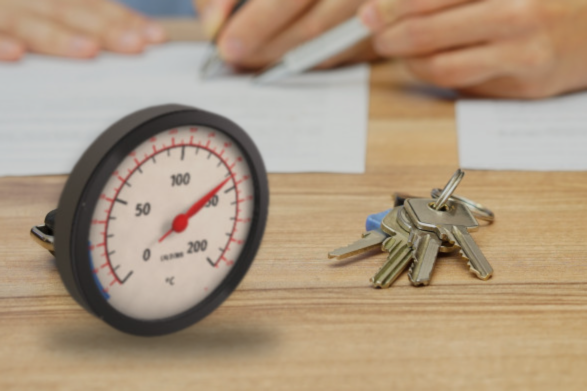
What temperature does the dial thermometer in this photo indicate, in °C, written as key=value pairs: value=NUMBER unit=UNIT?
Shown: value=140 unit=°C
